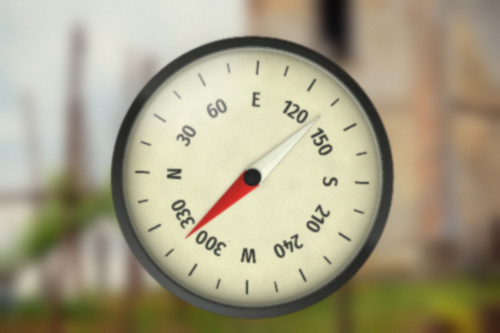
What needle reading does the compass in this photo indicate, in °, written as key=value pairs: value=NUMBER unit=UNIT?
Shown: value=315 unit=°
